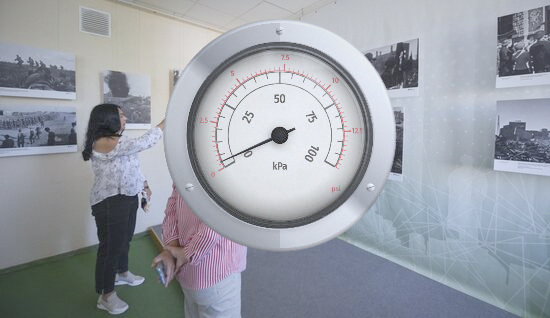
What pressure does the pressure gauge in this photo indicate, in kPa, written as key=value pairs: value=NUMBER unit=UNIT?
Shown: value=2.5 unit=kPa
